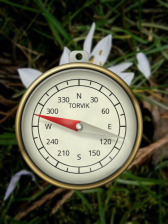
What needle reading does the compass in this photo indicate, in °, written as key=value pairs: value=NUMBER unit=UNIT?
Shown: value=285 unit=°
